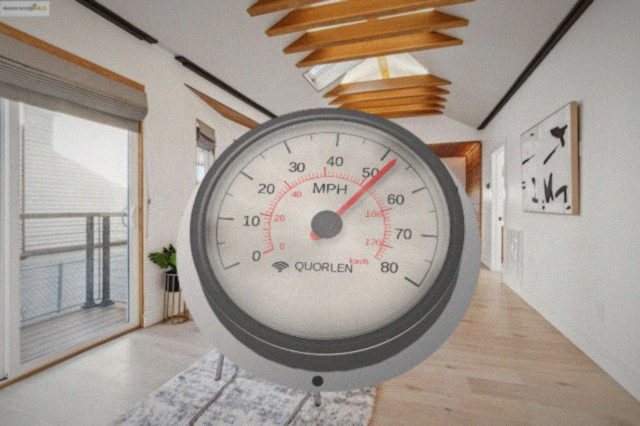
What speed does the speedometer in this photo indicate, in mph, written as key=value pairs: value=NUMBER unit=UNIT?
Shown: value=52.5 unit=mph
